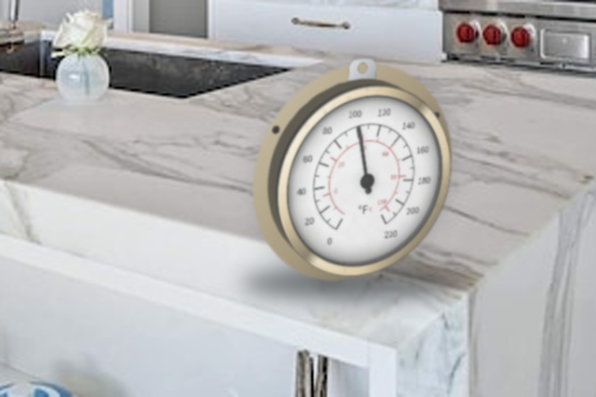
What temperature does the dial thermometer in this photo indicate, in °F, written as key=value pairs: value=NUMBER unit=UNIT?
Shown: value=100 unit=°F
